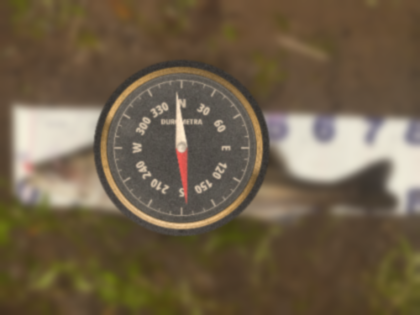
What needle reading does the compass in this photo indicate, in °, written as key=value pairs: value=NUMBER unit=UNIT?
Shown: value=175 unit=°
